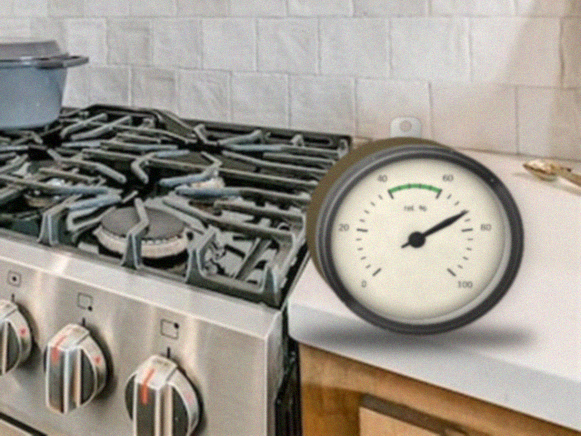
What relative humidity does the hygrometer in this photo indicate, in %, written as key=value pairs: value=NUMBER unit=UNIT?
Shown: value=72 unit=%
